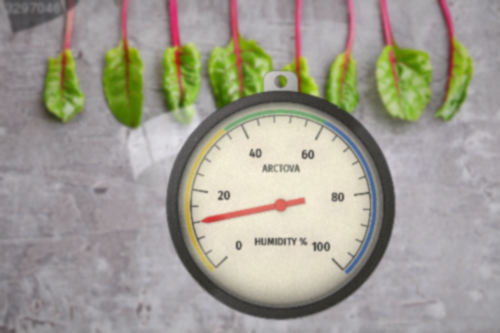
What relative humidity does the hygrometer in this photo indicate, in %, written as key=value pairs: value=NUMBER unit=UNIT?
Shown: value=12 unit=%
